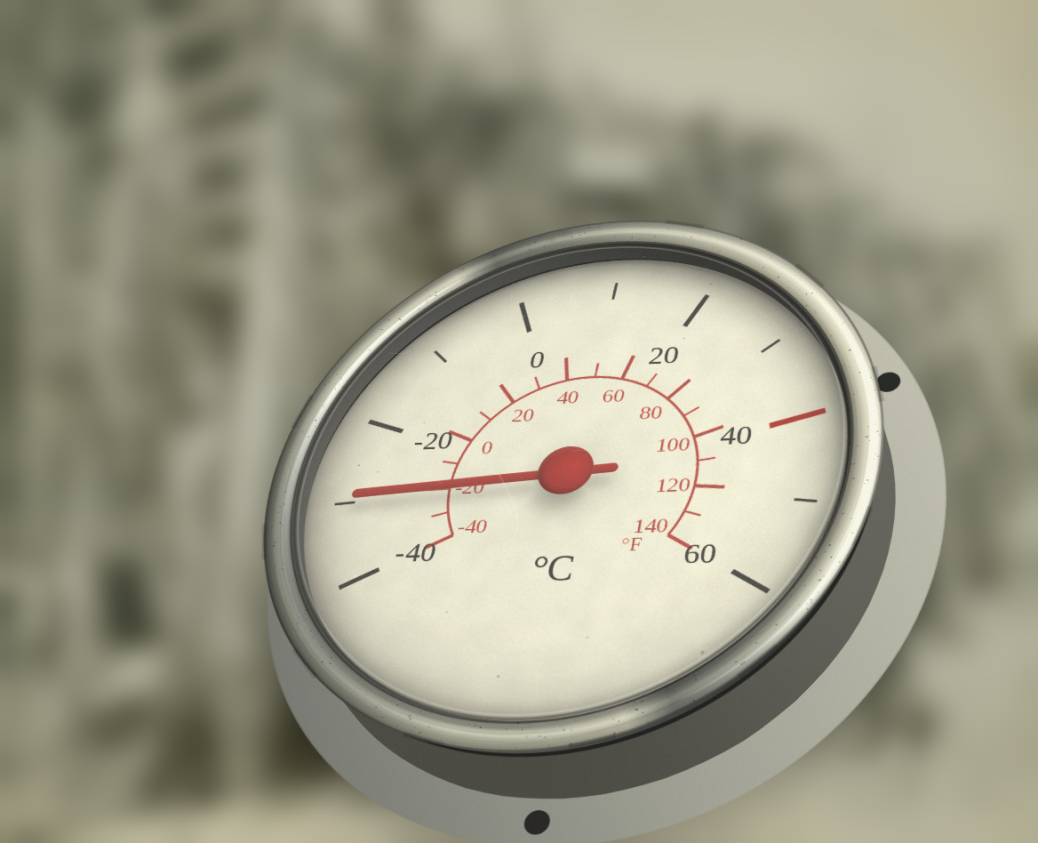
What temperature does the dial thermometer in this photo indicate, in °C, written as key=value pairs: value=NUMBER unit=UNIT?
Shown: value=-30 unit=°C
